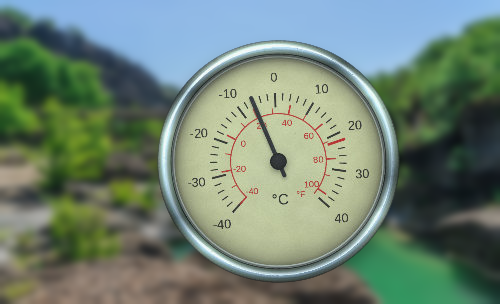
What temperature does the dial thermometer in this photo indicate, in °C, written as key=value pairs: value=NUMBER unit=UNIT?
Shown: value=-6 unit=°C
